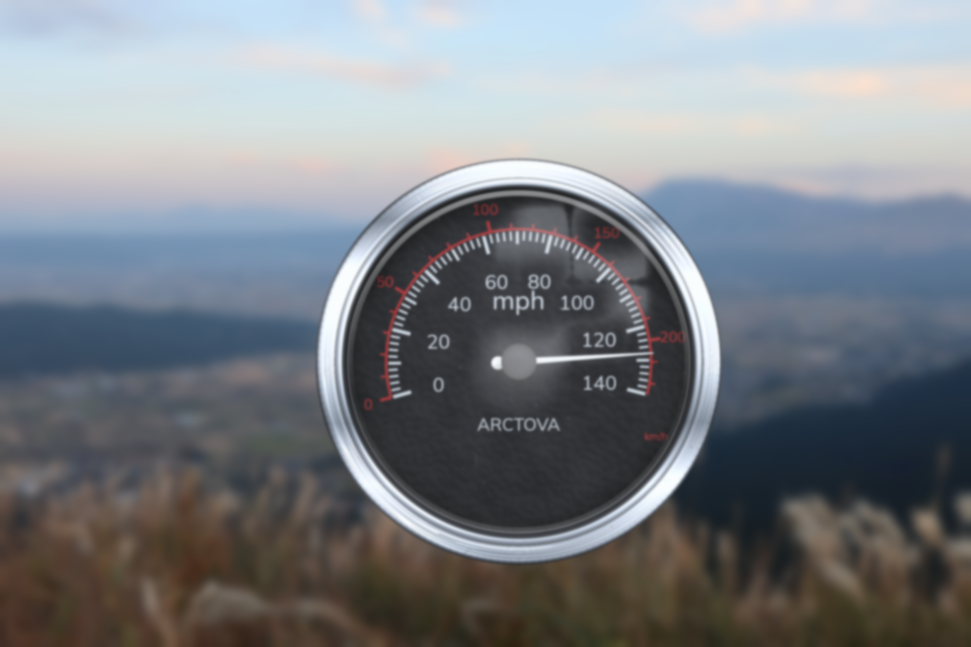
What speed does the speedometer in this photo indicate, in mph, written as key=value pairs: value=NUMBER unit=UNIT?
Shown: value=128 unit=mph
